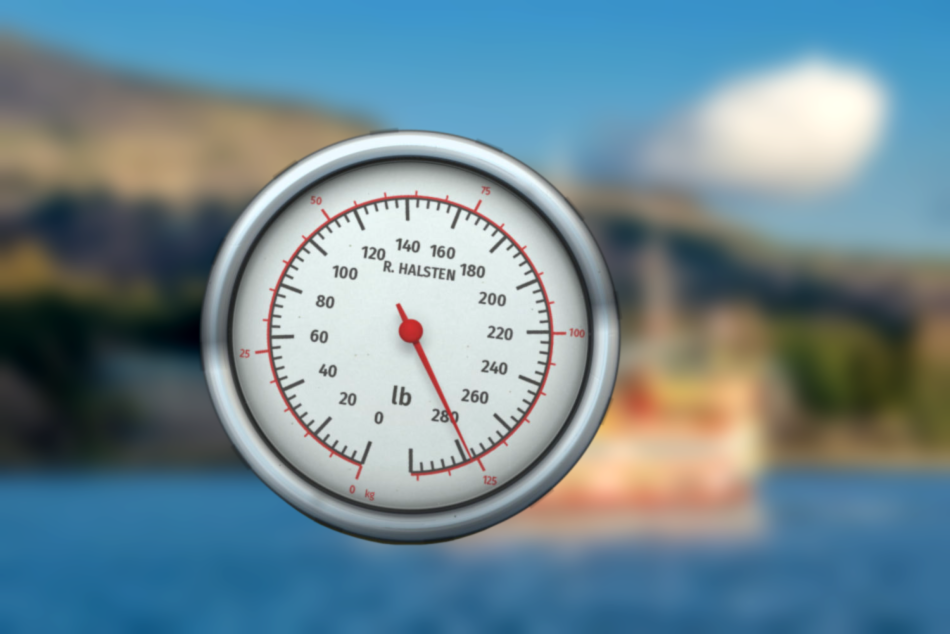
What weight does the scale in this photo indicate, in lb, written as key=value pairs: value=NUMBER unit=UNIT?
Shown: value=278 unit=lb
